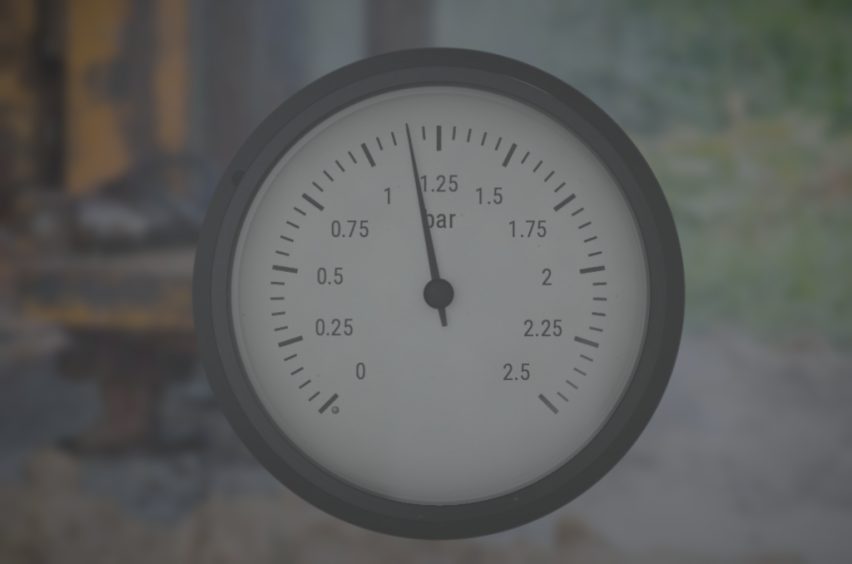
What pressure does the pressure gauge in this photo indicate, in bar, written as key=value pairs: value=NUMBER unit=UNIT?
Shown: value=1.15 unit=bar
